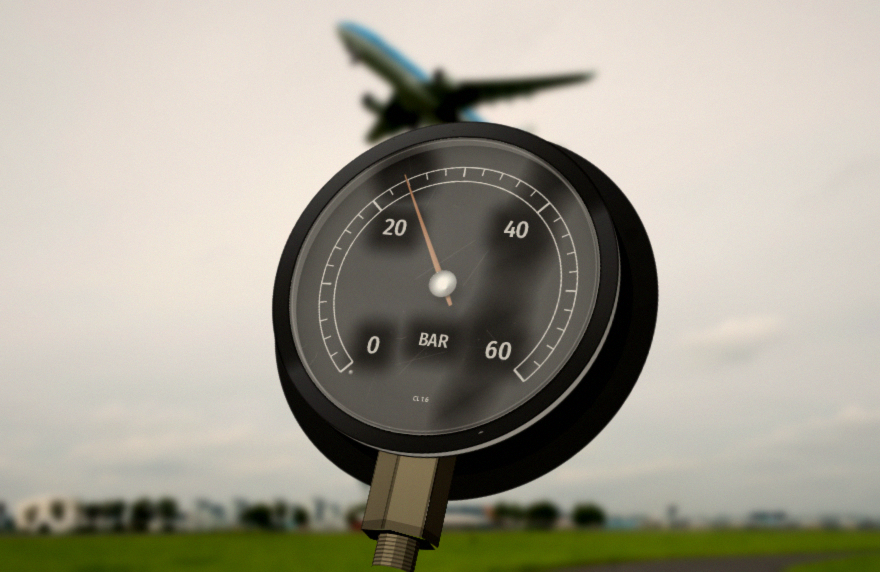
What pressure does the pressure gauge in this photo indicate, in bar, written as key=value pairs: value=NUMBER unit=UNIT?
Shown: value=24 unit=bar
